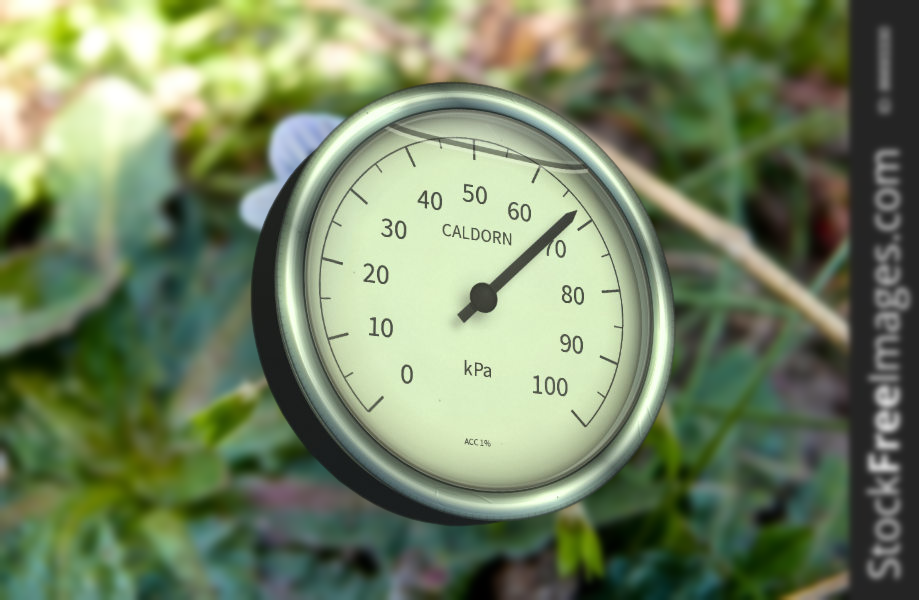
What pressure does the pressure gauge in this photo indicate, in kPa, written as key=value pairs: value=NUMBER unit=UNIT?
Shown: value=67.5 unit=kPa
